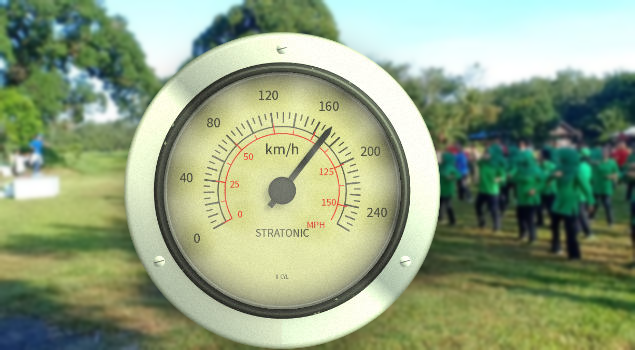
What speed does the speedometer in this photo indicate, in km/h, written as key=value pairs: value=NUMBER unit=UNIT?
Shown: value=170 unit=km/h
